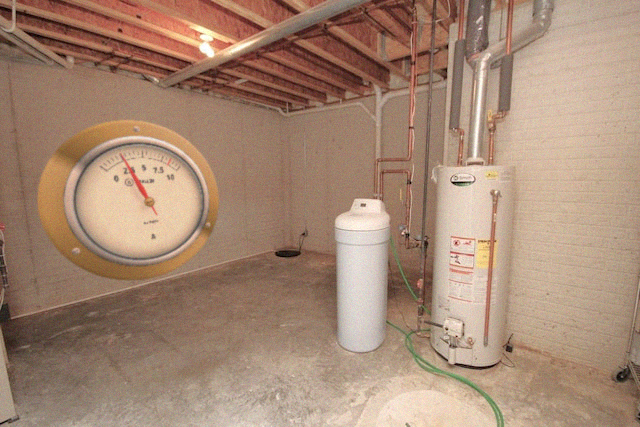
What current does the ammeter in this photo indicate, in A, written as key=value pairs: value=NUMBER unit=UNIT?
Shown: value=2.5 unit=A
